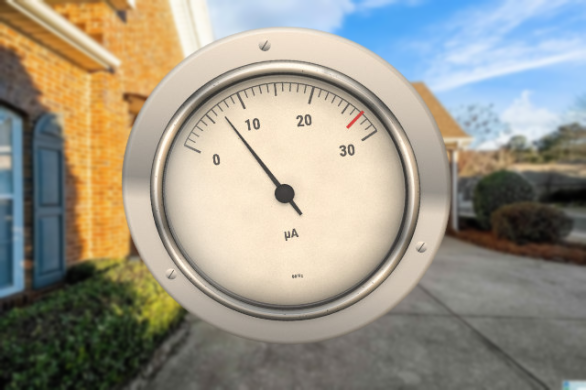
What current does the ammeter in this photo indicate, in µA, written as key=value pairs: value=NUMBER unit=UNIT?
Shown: value=7 unit=µA
